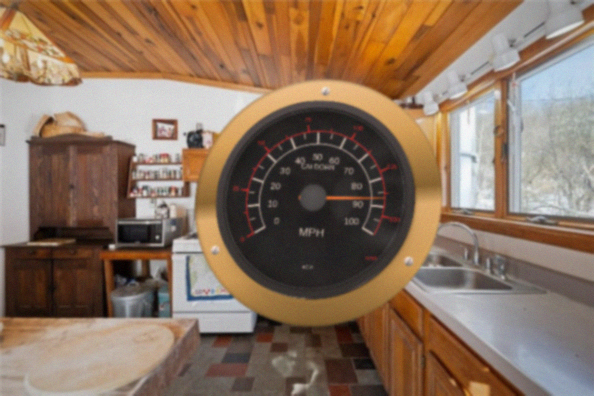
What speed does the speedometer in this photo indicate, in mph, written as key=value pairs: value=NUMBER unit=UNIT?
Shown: value=87.5 unit=mph
